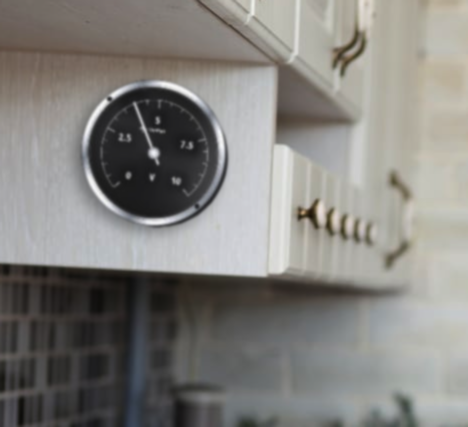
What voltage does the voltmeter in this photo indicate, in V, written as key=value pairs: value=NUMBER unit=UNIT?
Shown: value=4 unit=V
